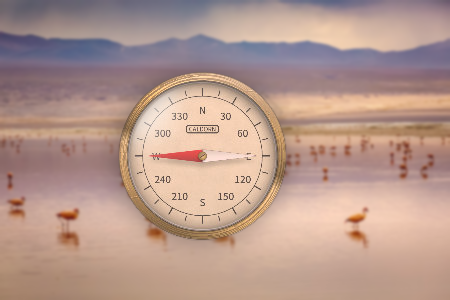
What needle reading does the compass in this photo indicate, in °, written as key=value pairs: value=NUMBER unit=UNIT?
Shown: value=270 unit=°
